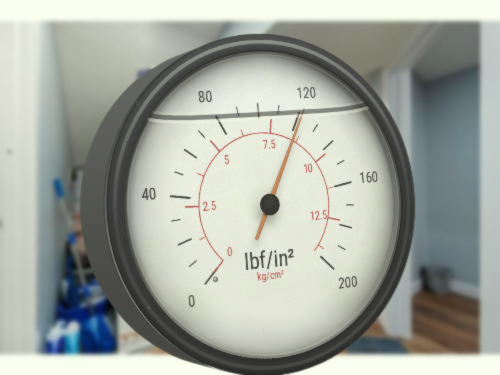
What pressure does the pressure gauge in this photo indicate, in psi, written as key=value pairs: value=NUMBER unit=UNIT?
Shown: value=120 unit=psi
